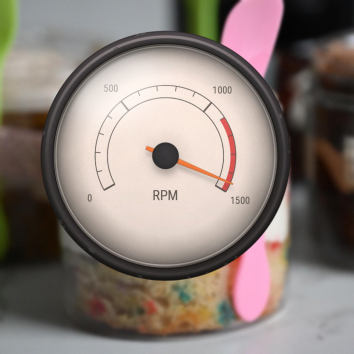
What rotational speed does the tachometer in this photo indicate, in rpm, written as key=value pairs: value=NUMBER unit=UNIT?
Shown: value=1450 unit=rpm
